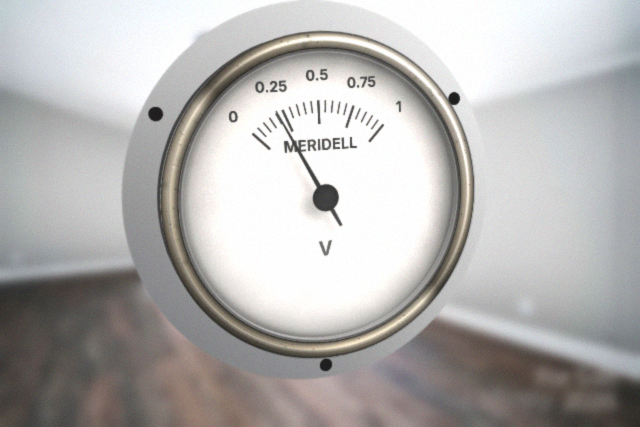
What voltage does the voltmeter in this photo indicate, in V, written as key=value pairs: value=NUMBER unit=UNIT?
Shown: value=0.2 unit=V
